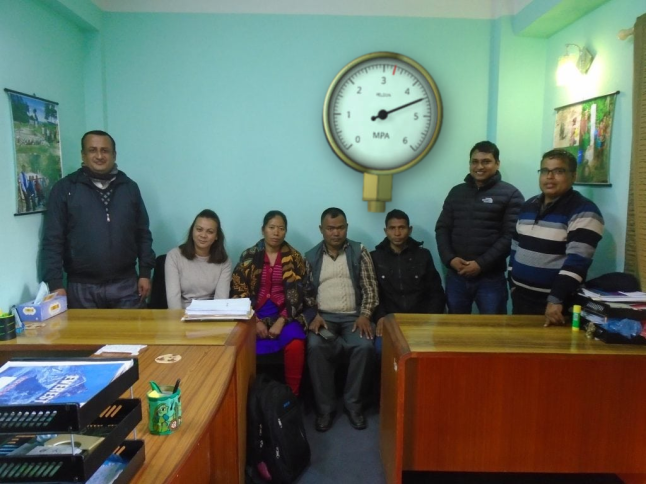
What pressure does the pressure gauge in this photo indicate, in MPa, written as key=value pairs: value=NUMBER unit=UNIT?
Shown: value=4.5 unit=MPa
